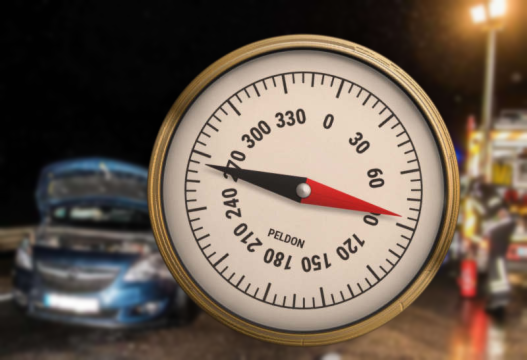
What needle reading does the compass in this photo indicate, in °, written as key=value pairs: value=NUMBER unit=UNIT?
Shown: value=85 unit=°
